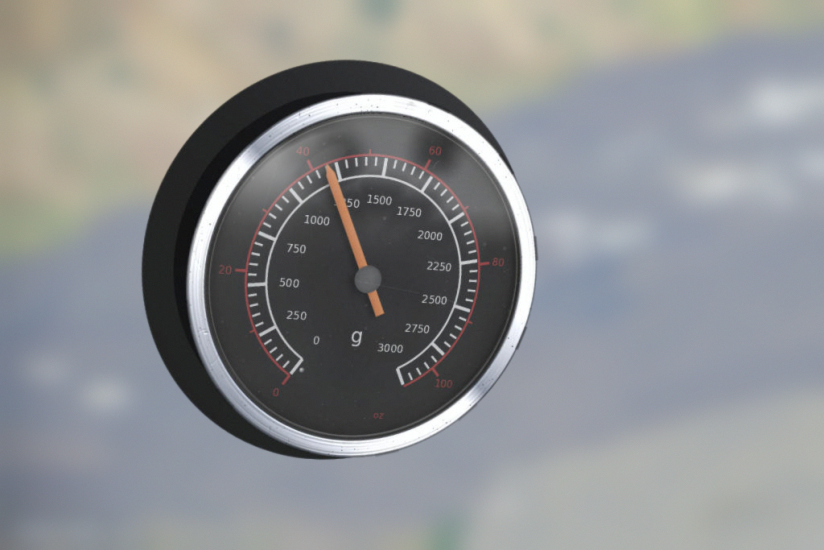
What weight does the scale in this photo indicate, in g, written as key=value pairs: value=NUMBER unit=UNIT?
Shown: value=1200 unit=g
